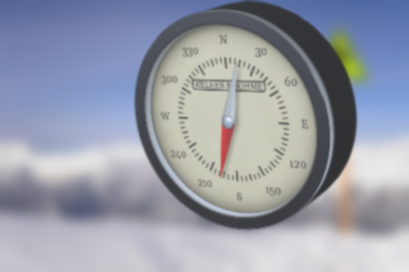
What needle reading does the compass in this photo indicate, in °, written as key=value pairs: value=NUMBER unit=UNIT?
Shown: value=195 unit=°
